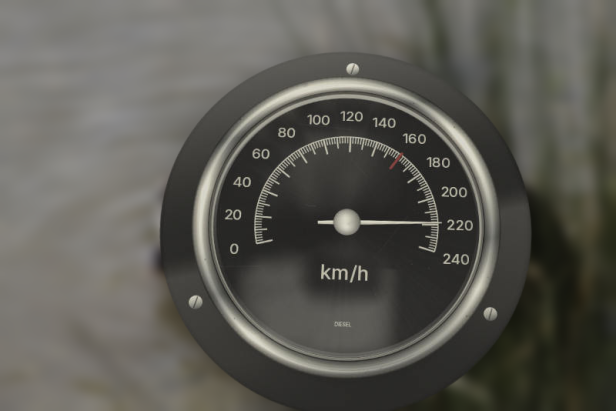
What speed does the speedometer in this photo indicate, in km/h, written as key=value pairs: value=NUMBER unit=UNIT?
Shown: value=220 unit=km/h
